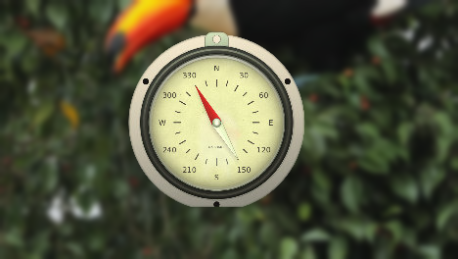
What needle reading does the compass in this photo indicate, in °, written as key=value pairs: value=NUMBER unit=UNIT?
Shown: value=330 unit=°
